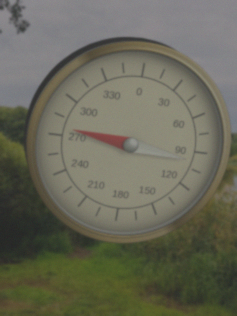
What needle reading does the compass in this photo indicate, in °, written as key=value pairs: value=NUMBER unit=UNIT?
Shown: value=277.5 unit=°
